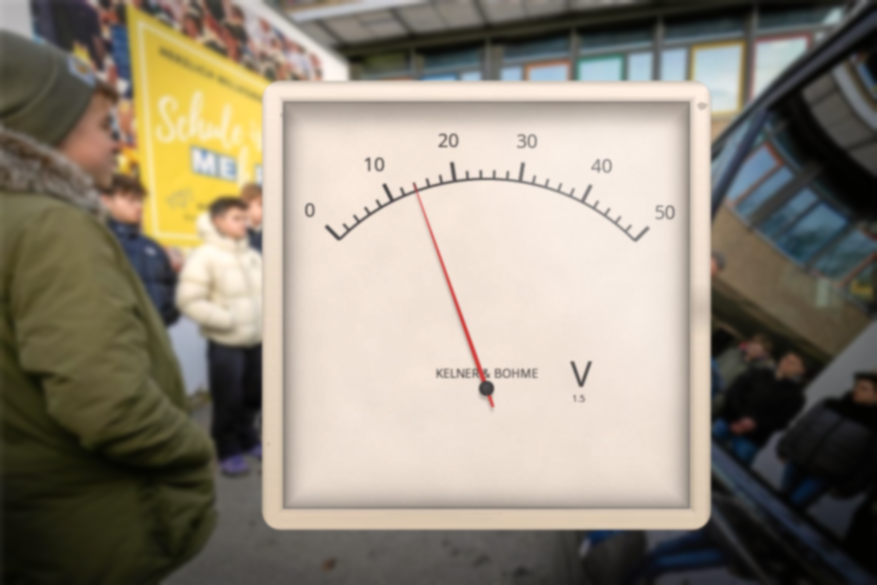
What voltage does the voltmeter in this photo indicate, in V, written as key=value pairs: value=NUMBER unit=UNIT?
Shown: value=14 unit=V
